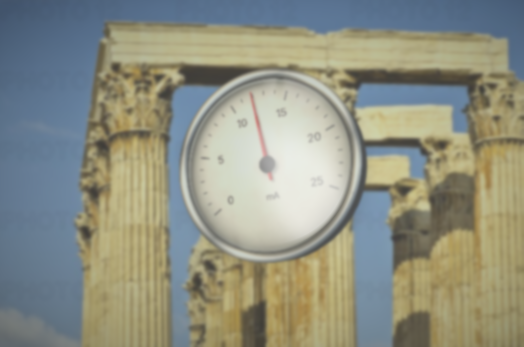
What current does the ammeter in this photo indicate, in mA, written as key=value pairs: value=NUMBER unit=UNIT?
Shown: value=12 unit=mA
